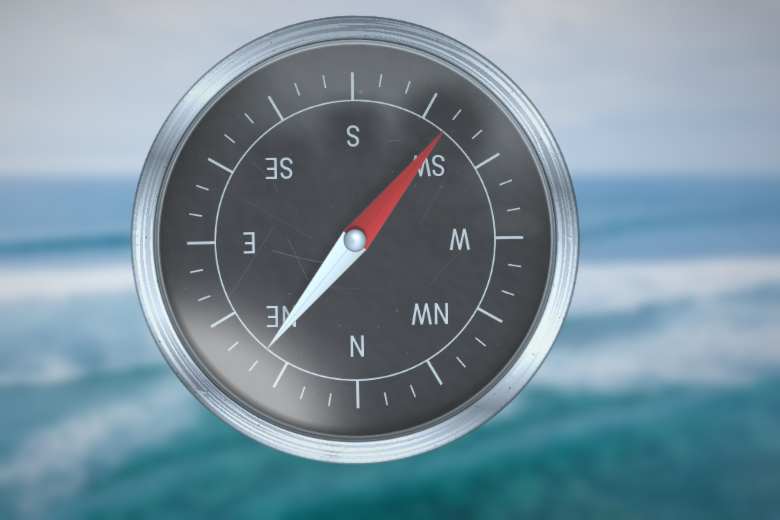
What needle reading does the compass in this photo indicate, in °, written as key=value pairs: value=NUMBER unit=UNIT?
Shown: value=220 unit=°
